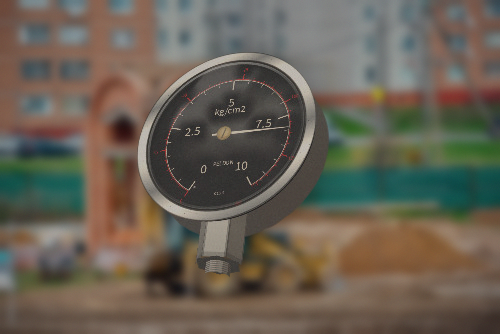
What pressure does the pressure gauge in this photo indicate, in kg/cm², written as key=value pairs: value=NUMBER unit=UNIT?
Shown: value=8 unit=kg/cm²
